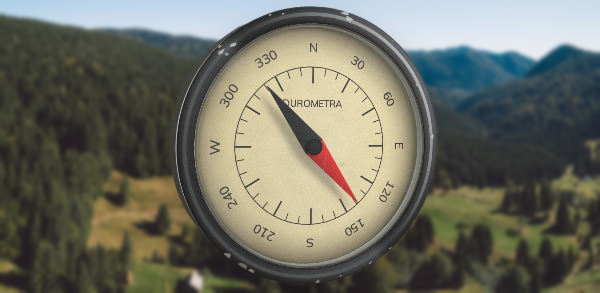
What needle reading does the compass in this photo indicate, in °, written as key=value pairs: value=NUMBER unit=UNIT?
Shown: value=140 unit=°
